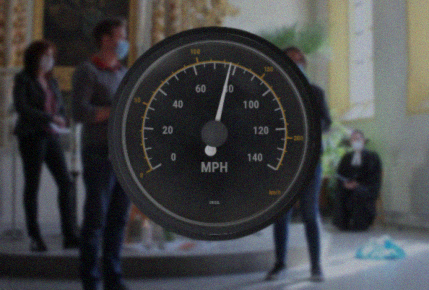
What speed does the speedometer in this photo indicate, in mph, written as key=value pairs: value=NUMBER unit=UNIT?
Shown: value=77.5 unit=mph
